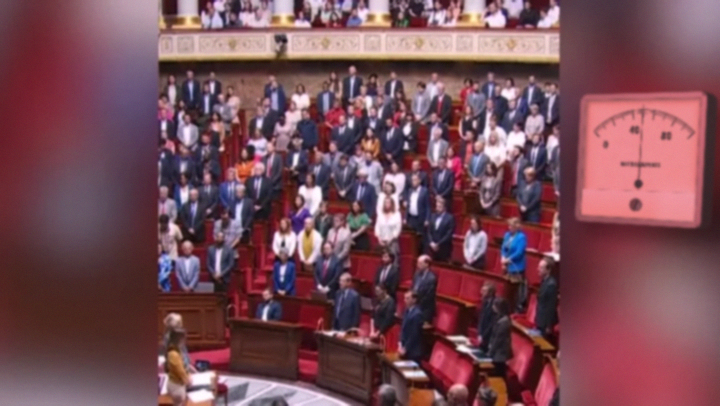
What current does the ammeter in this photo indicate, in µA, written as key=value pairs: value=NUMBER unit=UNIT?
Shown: value=50 unit=µA
